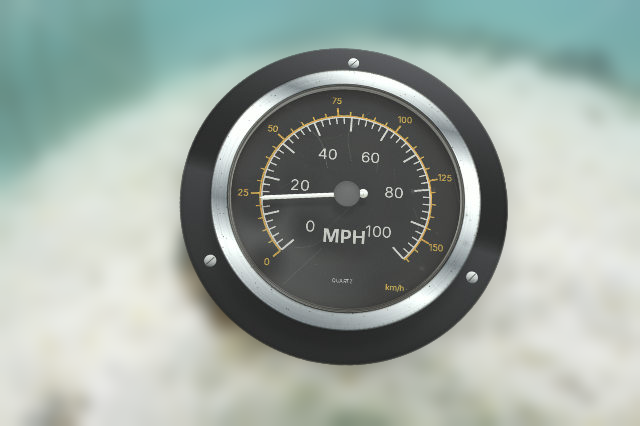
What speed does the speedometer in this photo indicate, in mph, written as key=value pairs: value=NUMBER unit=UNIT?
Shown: value=14 unit=mph
